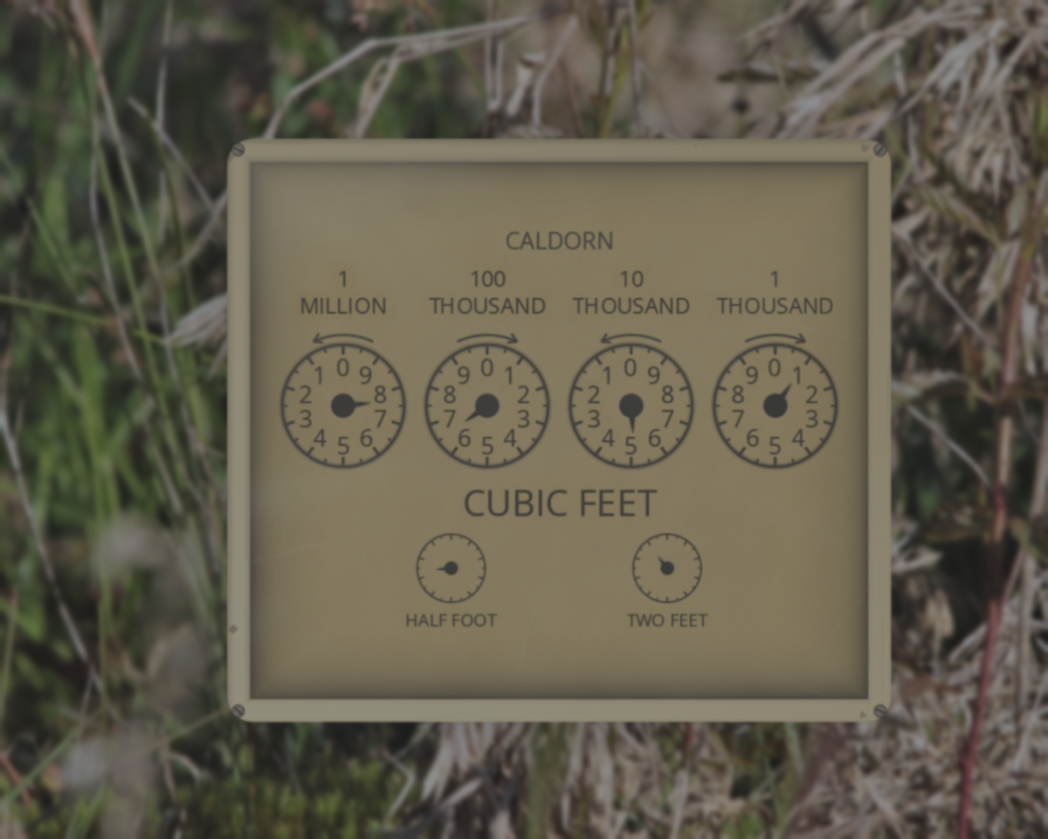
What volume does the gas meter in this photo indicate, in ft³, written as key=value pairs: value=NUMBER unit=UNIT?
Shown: value=765100 unit=ft³
